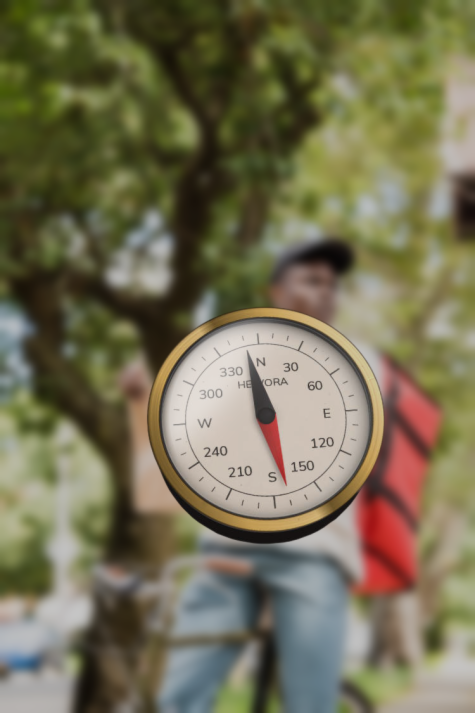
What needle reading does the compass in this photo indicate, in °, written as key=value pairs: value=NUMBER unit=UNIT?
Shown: value=170 unit=°
